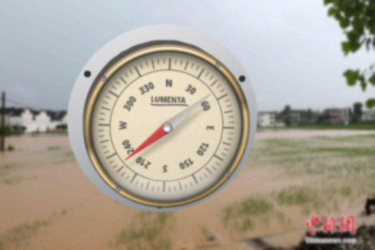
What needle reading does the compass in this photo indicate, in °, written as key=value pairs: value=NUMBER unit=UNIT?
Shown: value=230 unit=°
